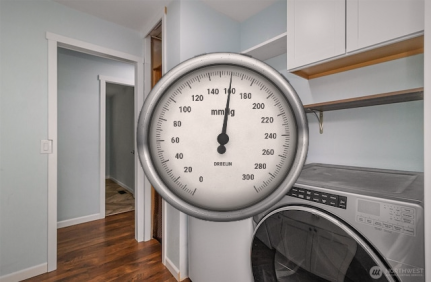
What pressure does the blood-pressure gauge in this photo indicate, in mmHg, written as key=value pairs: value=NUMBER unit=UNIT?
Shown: value=160 unit=mmHg
